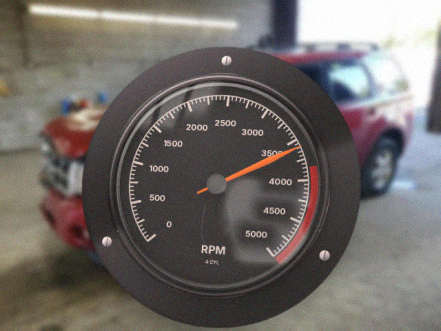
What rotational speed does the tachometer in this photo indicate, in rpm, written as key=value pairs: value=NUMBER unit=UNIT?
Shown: value=3600 unit=rpm
